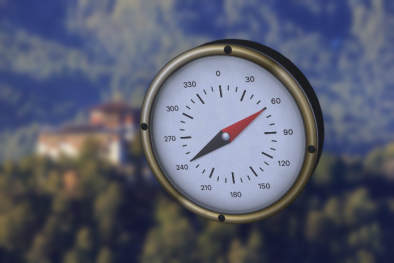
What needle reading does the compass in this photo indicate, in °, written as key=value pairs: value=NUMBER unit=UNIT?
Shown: value=60 unit=°
